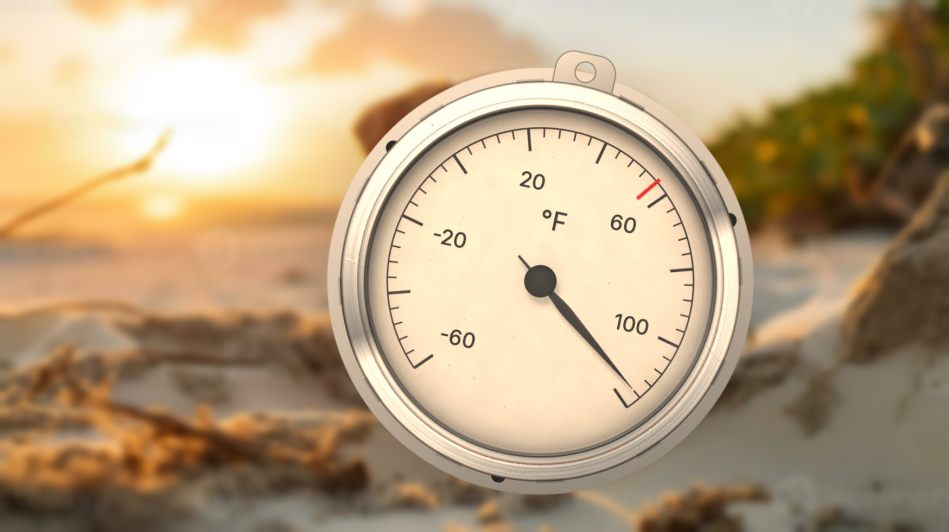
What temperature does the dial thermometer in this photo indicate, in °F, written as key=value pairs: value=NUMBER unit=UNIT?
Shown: value=116 unit=°F
